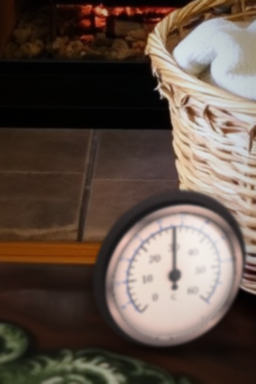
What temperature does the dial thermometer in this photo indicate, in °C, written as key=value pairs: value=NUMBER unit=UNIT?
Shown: value=30 unit=°C
